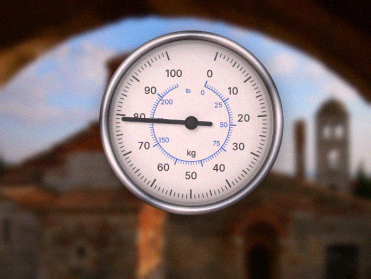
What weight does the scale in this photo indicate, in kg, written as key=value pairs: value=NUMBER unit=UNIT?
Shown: value=79 unit=kg
